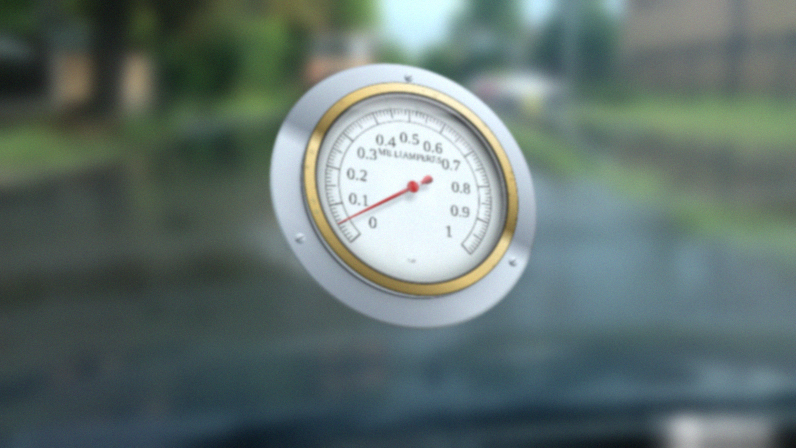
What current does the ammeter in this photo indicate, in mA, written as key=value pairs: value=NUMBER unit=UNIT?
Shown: value=0.05 unit=mA
